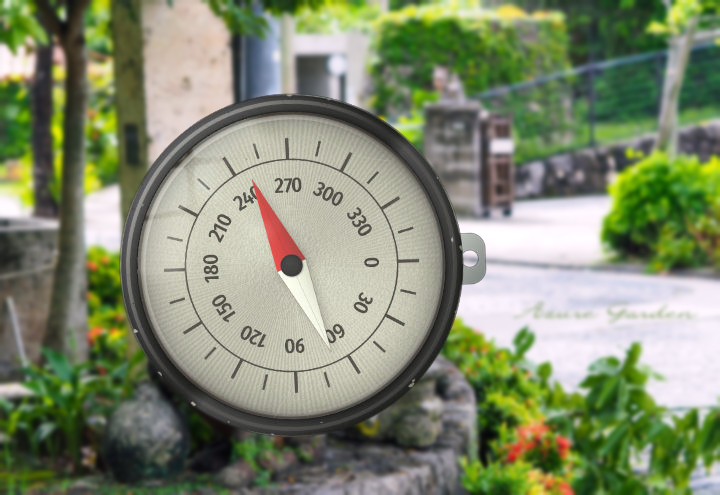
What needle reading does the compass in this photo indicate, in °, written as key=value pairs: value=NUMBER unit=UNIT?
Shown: value=247.5 unit=°
